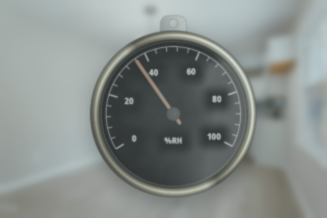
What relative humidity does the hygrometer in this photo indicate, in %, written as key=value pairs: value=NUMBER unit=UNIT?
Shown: value=36 unit=%
